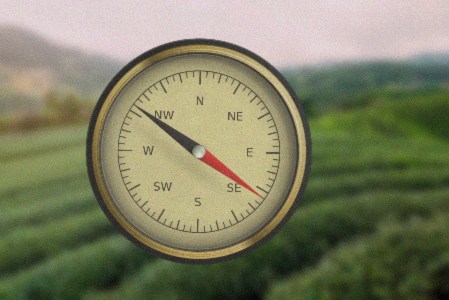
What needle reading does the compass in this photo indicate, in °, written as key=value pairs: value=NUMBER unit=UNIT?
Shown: value=125 unit=°
